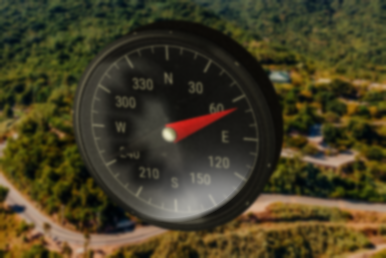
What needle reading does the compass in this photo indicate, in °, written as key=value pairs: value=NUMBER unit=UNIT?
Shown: value=65 unit=°
